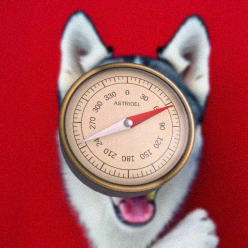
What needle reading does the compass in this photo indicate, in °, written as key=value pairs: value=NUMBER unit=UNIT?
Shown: value=65 unit=°
